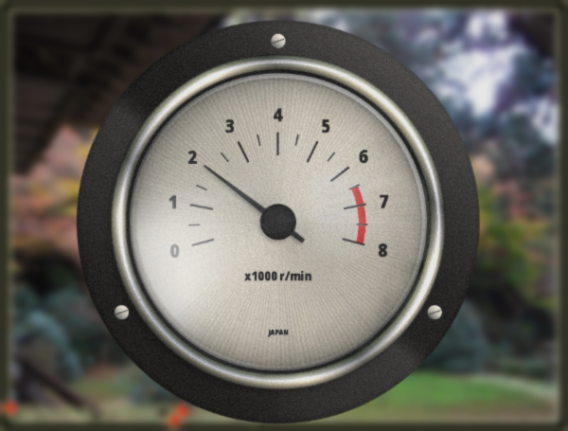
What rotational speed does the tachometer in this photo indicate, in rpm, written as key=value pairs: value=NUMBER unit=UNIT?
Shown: value=2000 unit=rpm
